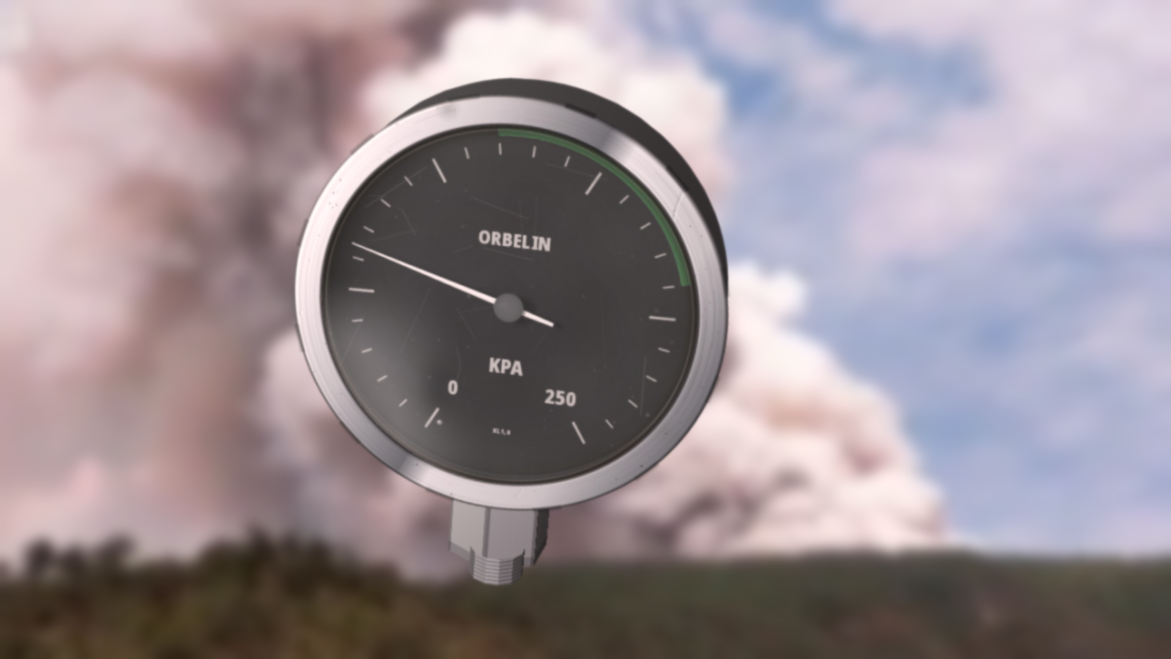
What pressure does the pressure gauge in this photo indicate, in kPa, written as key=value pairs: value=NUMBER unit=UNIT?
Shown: value=65 unit=kPa
